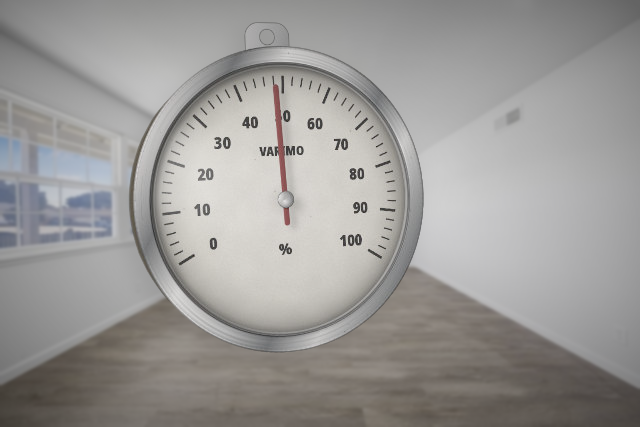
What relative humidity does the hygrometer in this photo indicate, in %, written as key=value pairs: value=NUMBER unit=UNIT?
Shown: value=48 unit=%
